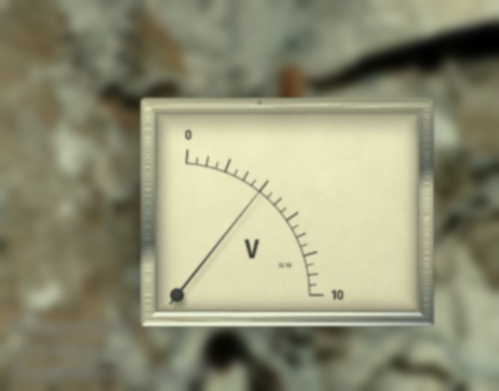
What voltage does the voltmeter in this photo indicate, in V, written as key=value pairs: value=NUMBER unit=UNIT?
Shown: value=4 unit=V
